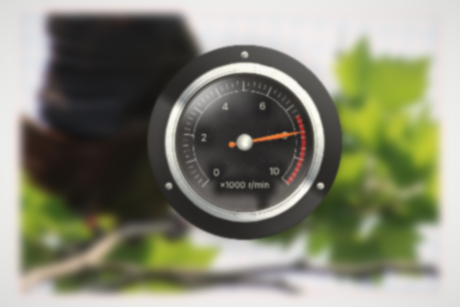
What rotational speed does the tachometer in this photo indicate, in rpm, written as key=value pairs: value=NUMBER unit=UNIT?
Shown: value=8000 unit=rpm
